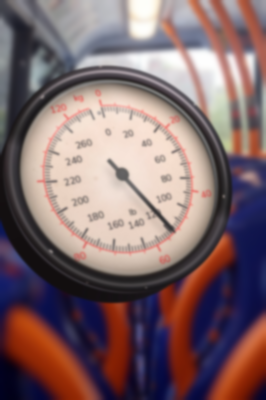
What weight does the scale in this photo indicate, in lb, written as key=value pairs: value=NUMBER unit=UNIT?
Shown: value=120 unit=lb
